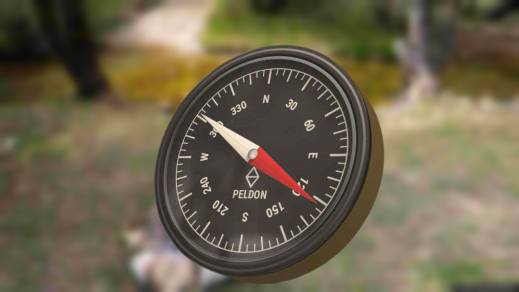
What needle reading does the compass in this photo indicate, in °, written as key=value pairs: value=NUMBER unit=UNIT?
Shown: value=122.5 unit=°
